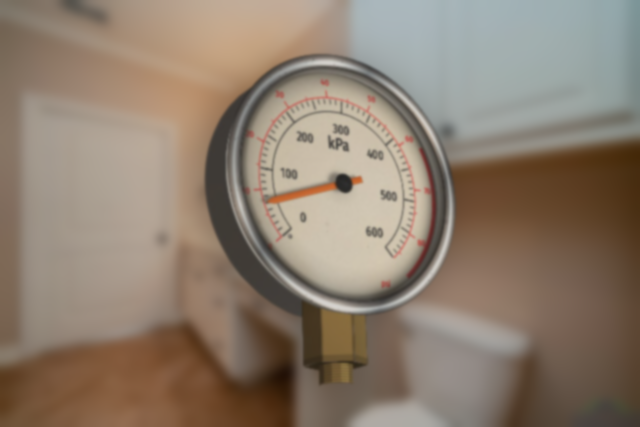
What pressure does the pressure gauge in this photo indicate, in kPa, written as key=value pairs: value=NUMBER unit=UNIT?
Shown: value=50 unit=kPa
